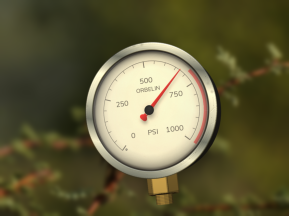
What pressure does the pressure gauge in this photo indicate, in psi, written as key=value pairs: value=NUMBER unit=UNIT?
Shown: value=675 unit=psi
